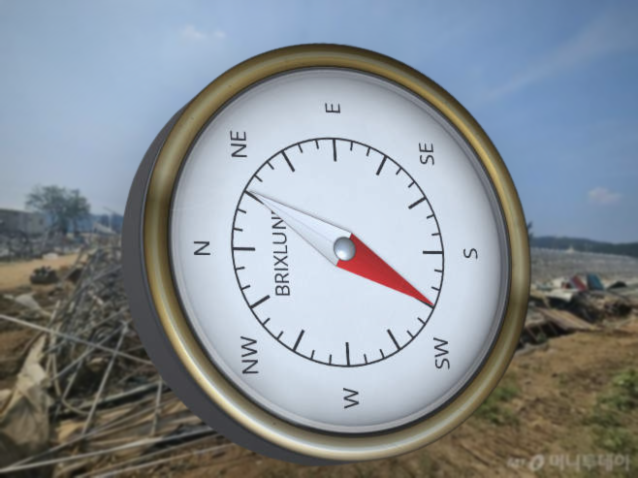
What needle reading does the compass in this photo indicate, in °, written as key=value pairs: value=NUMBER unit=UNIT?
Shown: value=210 unit=°
